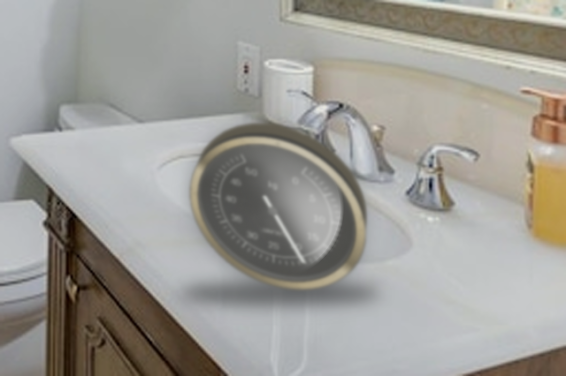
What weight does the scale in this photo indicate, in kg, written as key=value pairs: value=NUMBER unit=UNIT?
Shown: value=20 unit=kg
